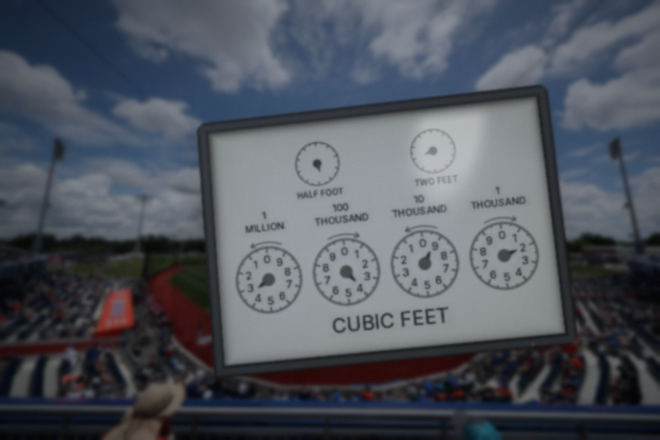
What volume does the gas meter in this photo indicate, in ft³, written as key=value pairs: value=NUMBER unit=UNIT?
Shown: value=339200 unit=ft³
